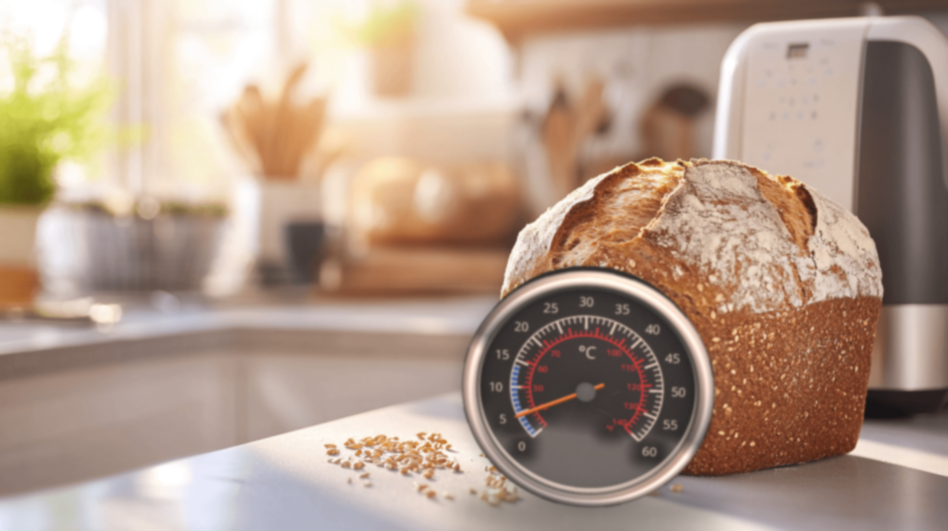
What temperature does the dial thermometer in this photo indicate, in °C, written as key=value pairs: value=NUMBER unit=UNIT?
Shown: value=5 unit=°C
